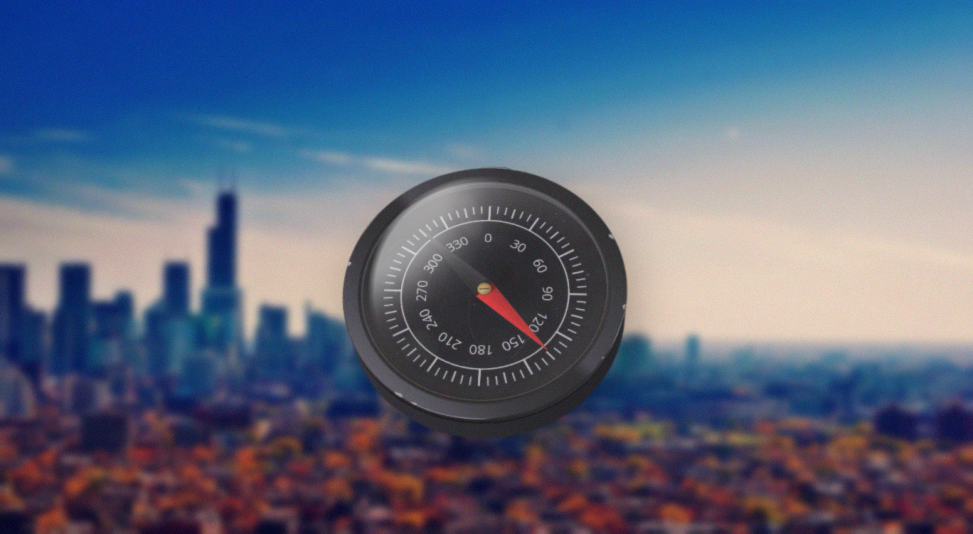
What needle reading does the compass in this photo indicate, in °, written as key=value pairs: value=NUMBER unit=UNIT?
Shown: value=135 unit=°
